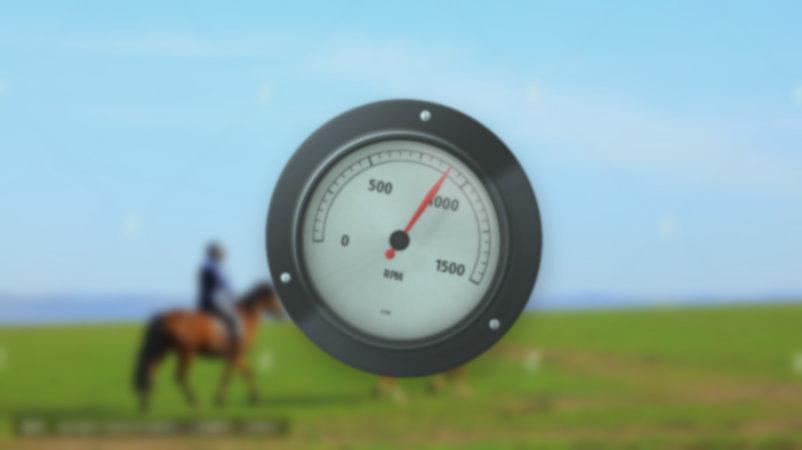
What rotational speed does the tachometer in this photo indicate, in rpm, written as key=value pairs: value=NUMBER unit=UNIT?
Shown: value=900 unit=rpm
